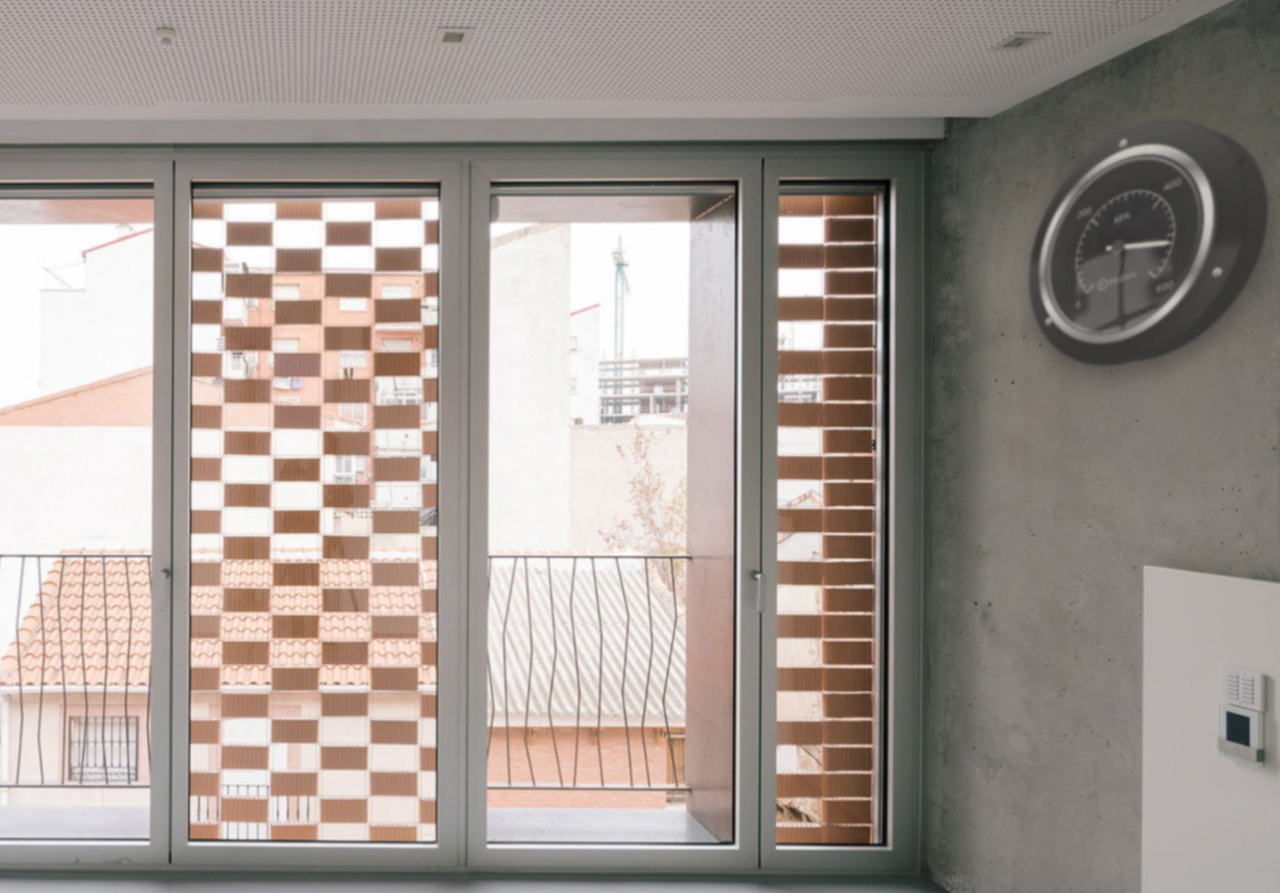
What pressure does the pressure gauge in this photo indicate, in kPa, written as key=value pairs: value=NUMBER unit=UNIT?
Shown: value=520 unit=kPa
